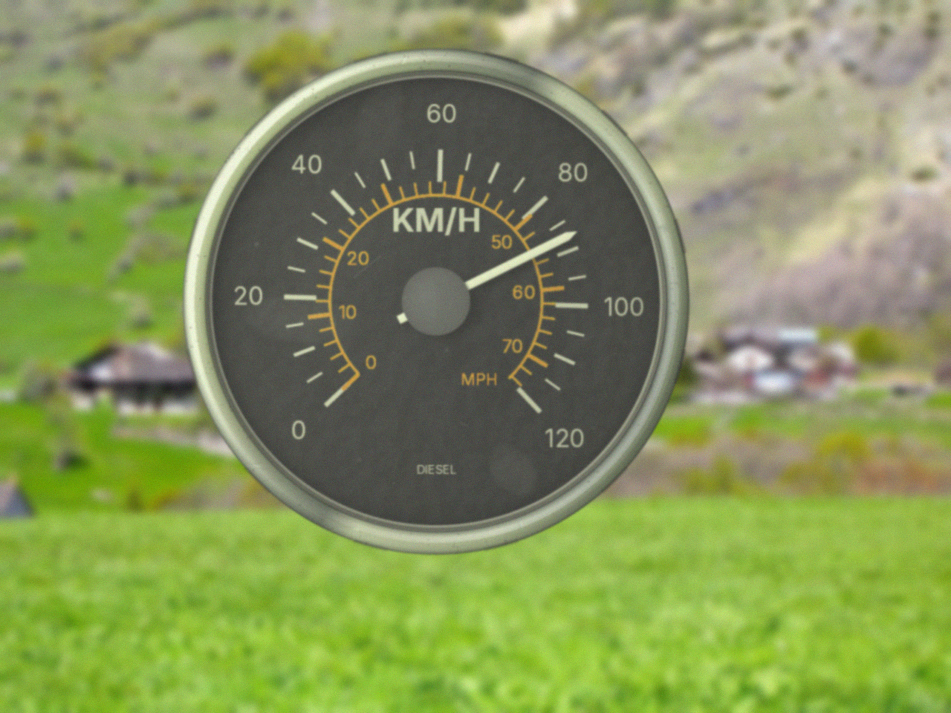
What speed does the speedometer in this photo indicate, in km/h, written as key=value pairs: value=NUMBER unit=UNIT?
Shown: value=87.5 unit=km/h
